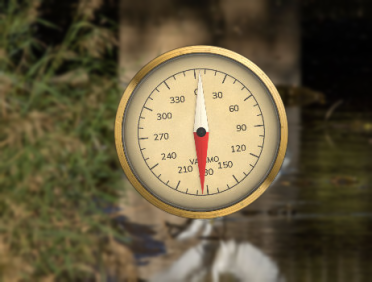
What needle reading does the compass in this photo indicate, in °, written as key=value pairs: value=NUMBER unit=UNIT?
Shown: value=185 unit=°
